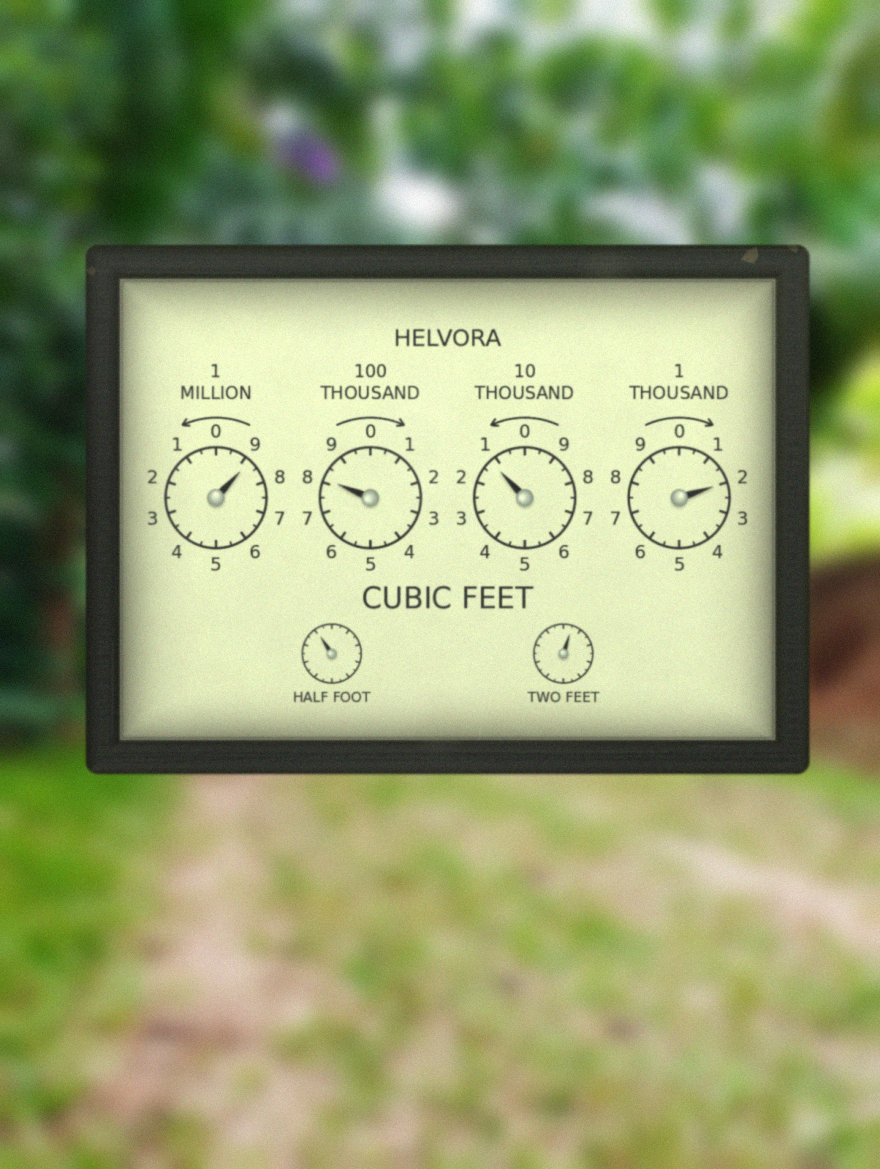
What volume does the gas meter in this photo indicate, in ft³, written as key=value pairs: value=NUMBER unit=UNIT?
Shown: value=881200 unit=ft³
